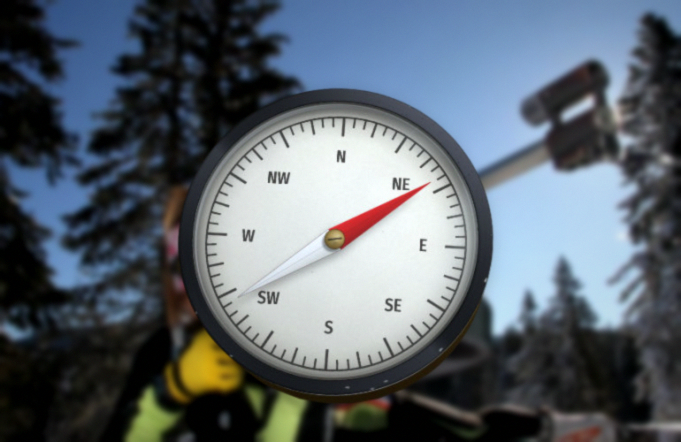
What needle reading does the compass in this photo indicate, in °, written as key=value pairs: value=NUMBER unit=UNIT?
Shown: value=55 unit=°
